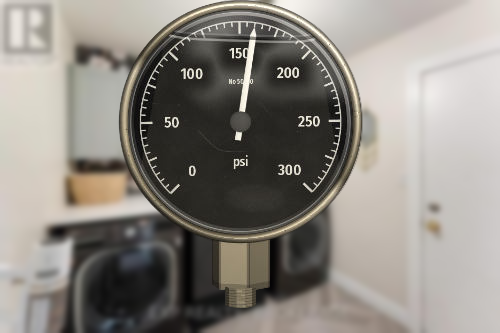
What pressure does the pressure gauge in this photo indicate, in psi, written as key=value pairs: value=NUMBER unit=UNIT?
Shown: value=160 unit=psi
